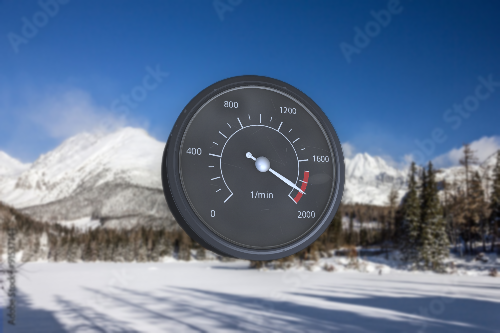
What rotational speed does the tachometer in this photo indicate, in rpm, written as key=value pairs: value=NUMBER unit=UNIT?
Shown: value=1900 unit=rpm
